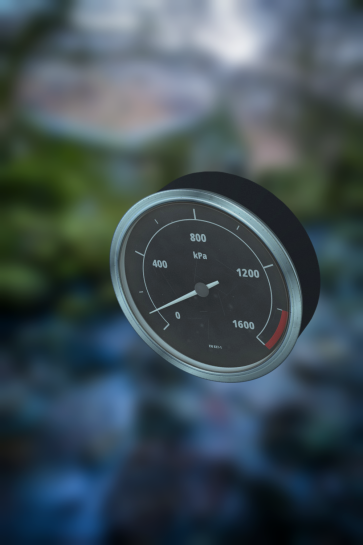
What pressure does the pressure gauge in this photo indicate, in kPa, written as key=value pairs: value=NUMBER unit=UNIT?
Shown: value=100 unit=kPa
